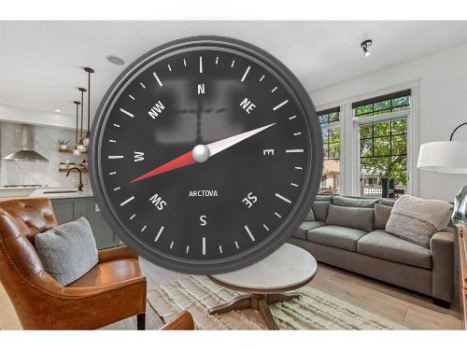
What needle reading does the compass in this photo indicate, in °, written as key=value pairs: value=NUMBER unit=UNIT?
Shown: value=250 unit=°
